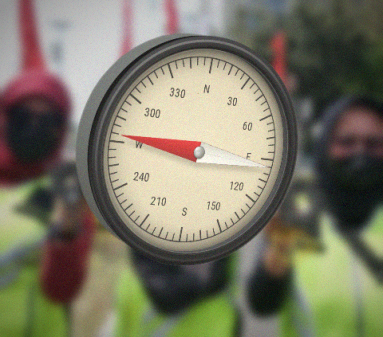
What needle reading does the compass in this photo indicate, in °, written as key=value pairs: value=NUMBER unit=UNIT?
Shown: value=275 unit=°
